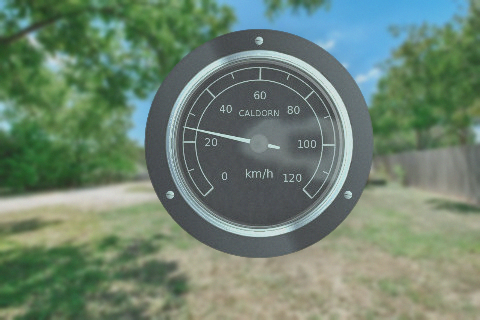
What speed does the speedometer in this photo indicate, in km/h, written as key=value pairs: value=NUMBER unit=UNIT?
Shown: value=25 unit=km/h
